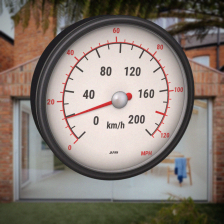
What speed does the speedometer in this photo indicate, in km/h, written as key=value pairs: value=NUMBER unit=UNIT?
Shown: value=20 unit=km/h
